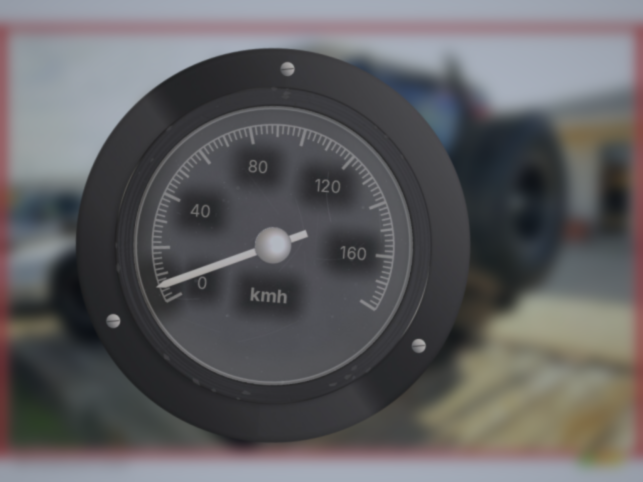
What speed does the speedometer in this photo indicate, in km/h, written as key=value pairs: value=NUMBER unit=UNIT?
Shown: value=6 unit=km/h
